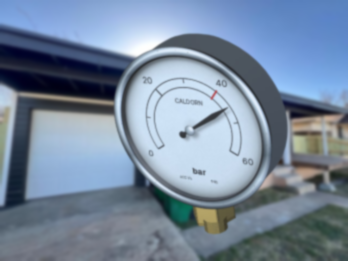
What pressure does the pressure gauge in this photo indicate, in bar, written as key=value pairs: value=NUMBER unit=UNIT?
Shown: value=45 unit=bar
